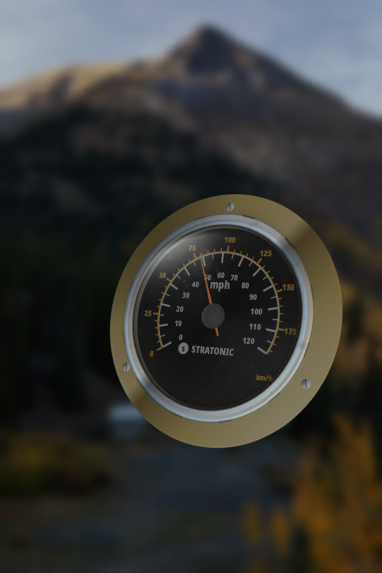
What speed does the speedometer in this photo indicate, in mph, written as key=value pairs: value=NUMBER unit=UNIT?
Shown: value=50 unit=mph
